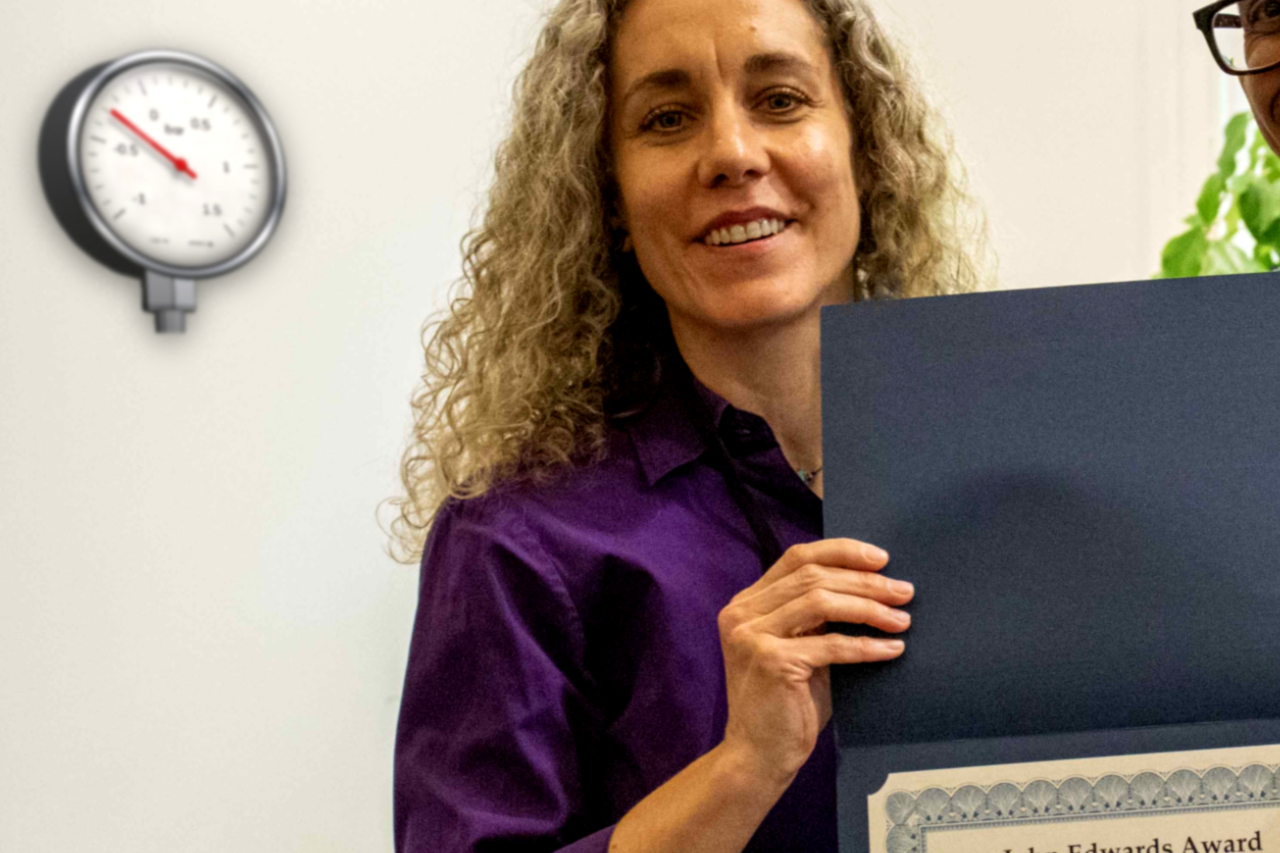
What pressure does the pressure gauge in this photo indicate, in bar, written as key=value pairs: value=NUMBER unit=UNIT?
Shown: value=-0.3 unit=bar
